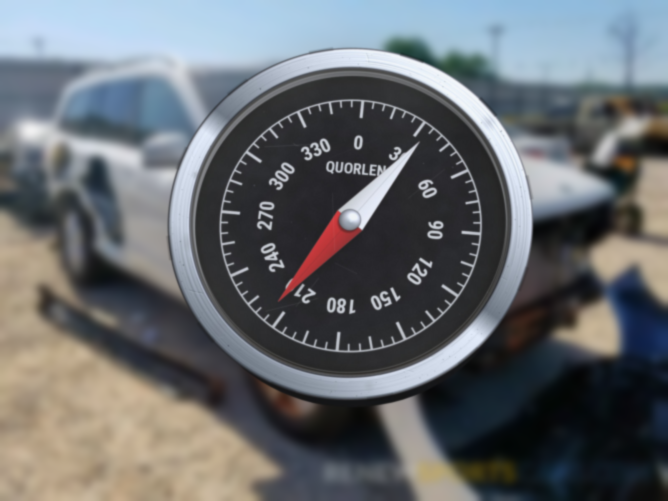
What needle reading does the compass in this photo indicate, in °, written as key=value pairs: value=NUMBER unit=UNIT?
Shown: value=215 unit=°
